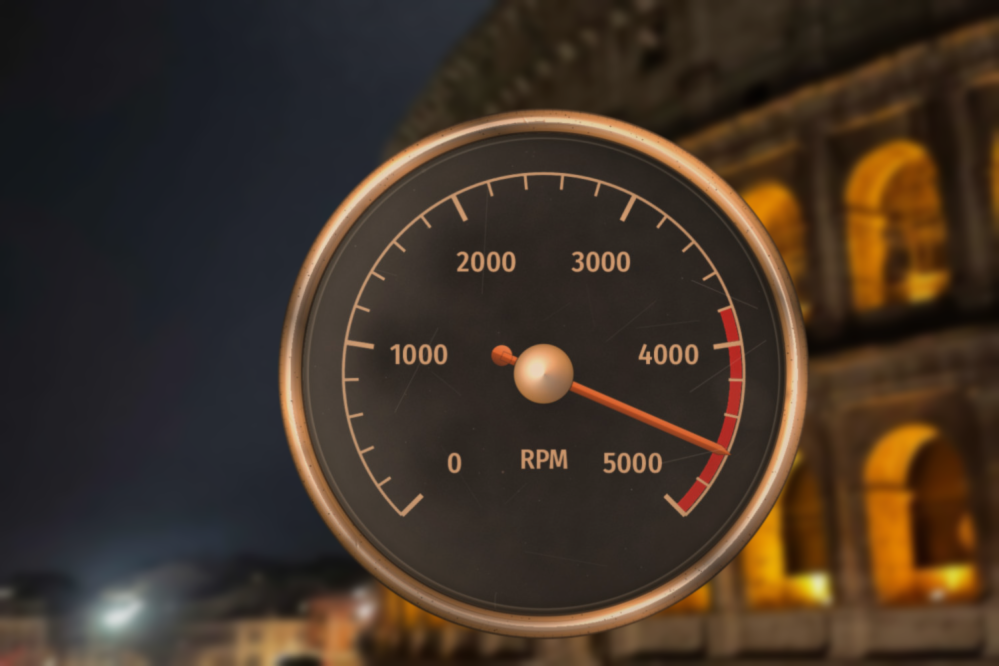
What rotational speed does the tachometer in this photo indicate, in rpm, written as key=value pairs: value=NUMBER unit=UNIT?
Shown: value=4600 unit=rpm
